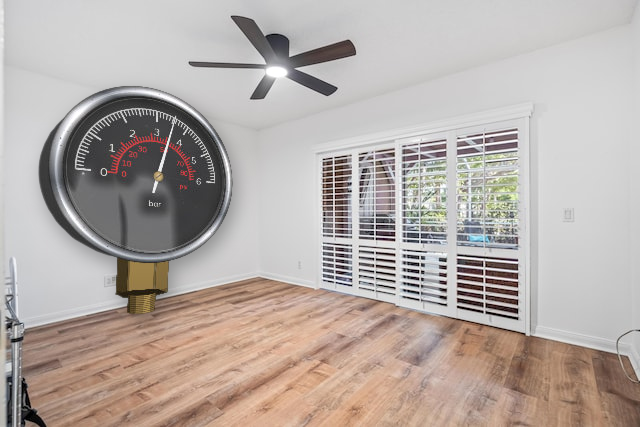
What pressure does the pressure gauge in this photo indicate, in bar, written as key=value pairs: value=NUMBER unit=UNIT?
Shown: value=3.5 unit=bar
